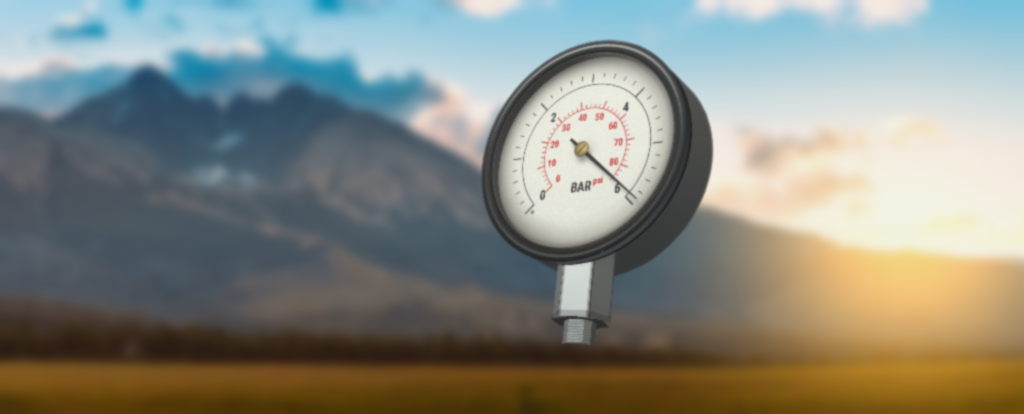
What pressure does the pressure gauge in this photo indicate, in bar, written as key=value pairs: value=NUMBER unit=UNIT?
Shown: value=5.9 unit=bar
